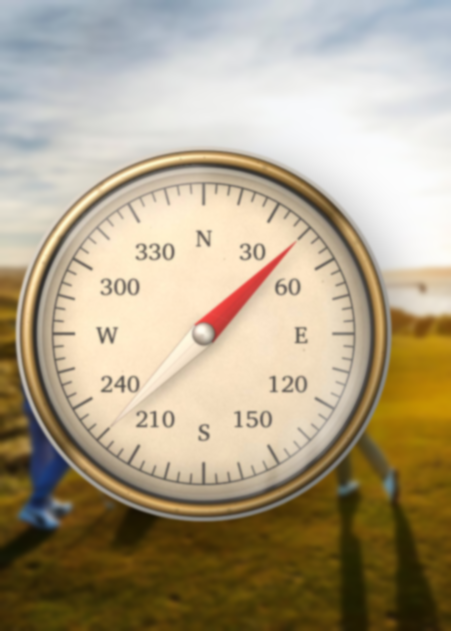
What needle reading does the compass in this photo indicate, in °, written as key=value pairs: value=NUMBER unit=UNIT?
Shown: value=45 unit=°
